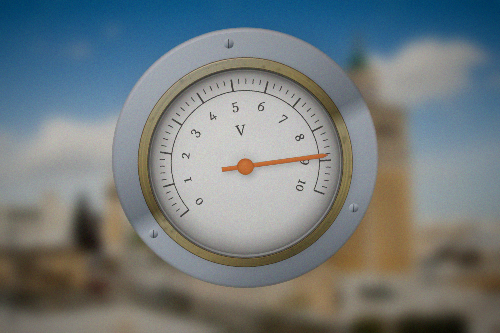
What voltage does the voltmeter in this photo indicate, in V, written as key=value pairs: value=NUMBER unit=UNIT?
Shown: value=8.8 unit=V
